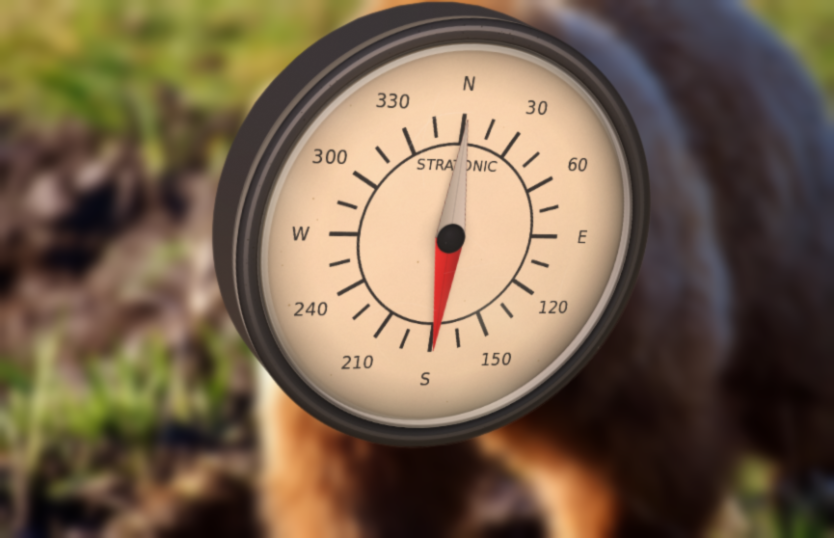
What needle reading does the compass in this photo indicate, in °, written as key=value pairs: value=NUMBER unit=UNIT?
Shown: value=180 unit=°
